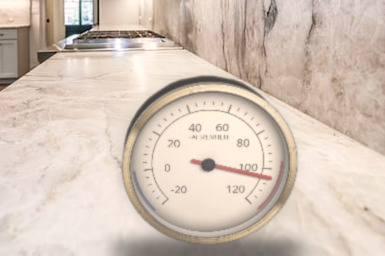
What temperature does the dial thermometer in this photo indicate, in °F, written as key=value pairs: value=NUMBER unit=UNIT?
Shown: value=104 unit=°F
